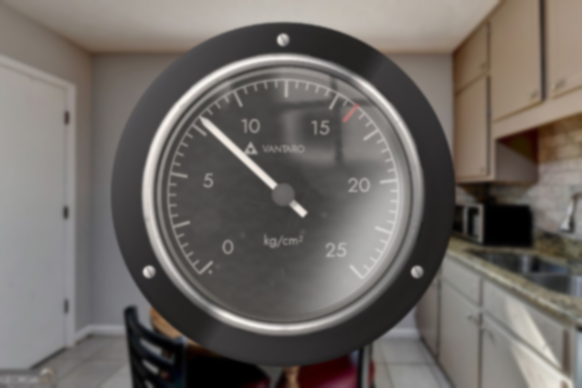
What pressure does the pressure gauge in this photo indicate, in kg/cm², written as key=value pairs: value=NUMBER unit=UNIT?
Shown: value=8 unit=kg/cm²
